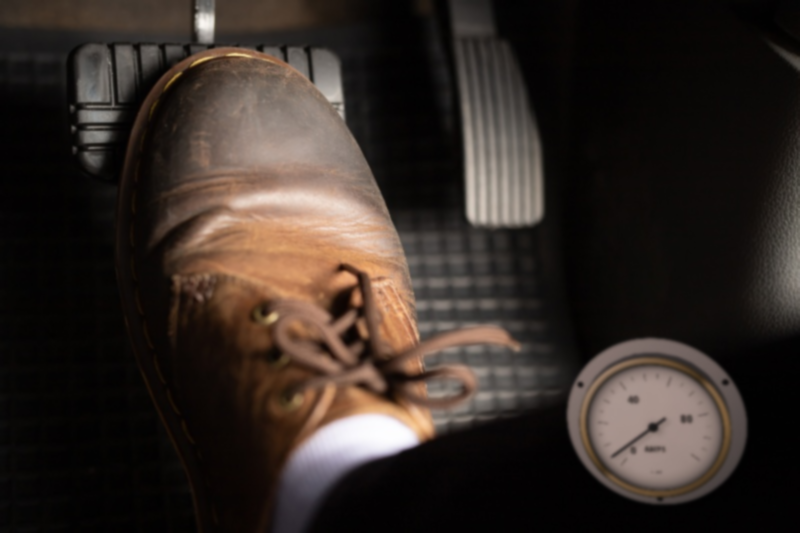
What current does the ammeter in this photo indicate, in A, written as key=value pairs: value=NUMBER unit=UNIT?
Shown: value=5 unit=A
